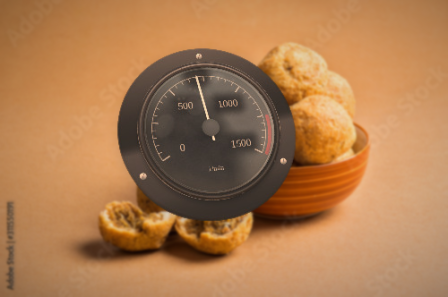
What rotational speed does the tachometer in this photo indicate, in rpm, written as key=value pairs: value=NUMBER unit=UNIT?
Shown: value=700 unit=rpm
